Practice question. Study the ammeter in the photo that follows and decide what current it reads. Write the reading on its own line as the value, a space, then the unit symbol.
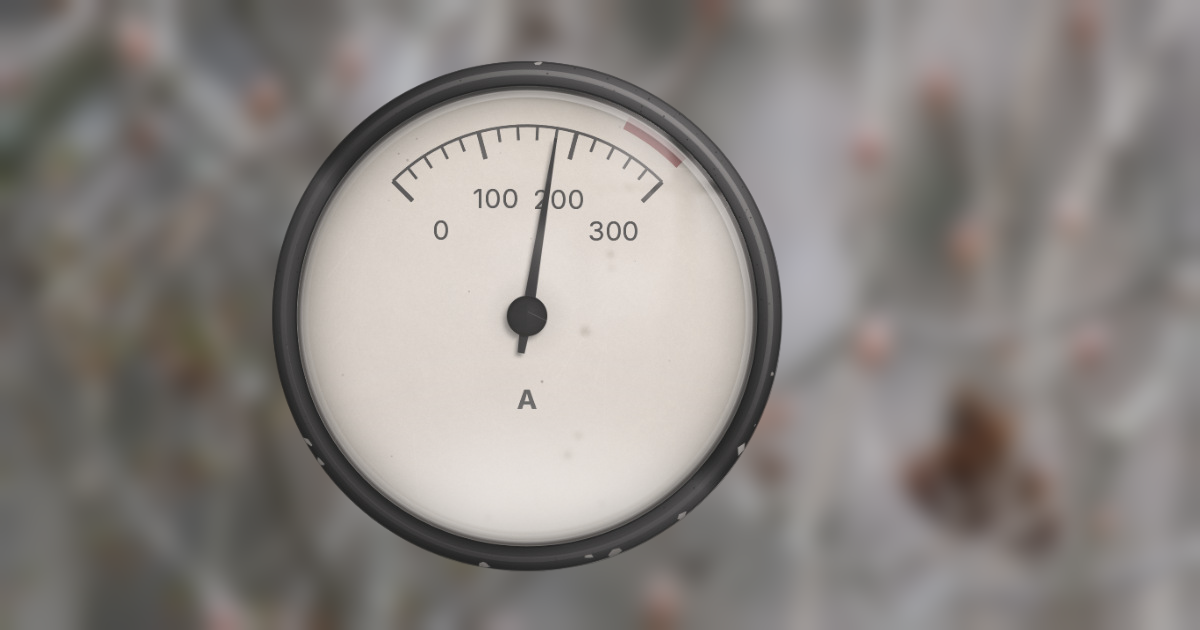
180 A
